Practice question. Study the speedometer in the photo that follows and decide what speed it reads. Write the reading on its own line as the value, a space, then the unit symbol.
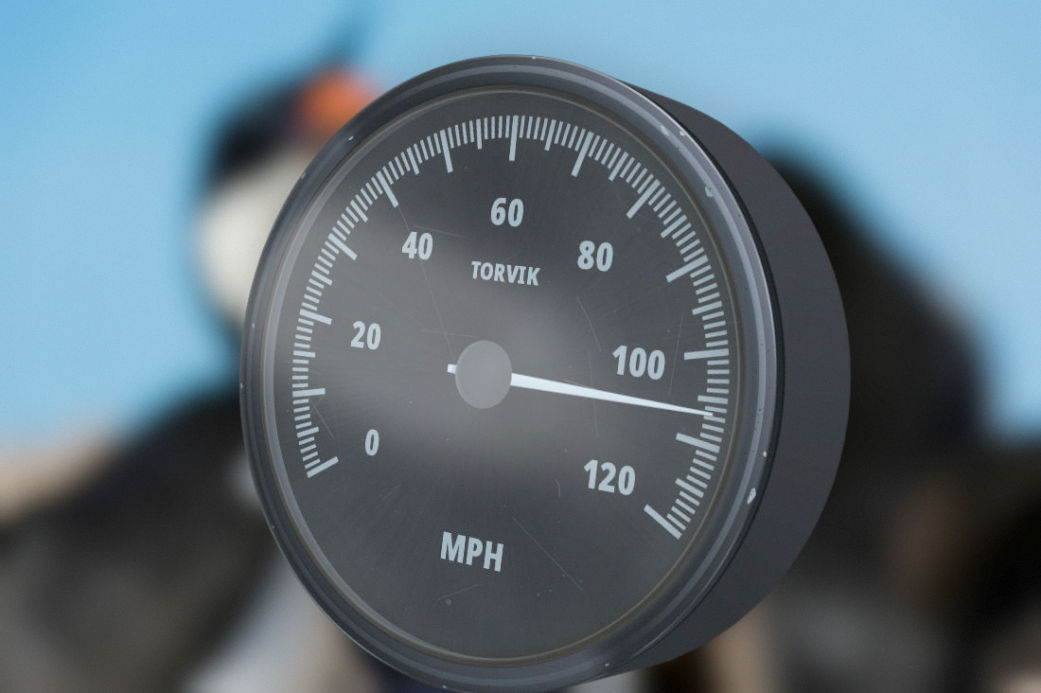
106.5 mph
